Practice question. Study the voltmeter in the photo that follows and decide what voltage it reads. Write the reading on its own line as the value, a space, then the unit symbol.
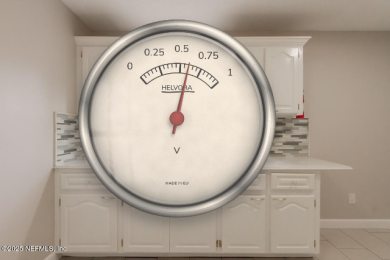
0.6 V
